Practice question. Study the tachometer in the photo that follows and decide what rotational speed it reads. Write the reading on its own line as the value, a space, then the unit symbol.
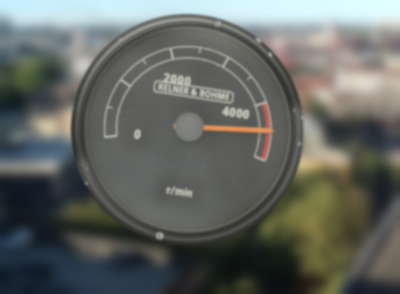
4500 rpm
